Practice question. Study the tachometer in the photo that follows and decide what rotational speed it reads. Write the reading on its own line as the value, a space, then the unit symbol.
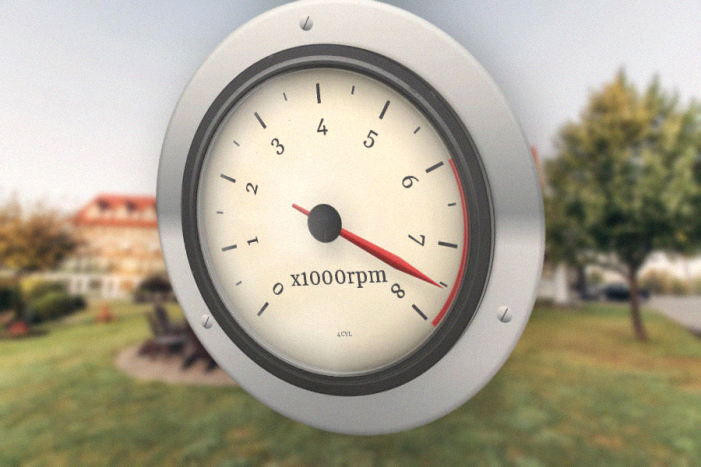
7500 rpm
